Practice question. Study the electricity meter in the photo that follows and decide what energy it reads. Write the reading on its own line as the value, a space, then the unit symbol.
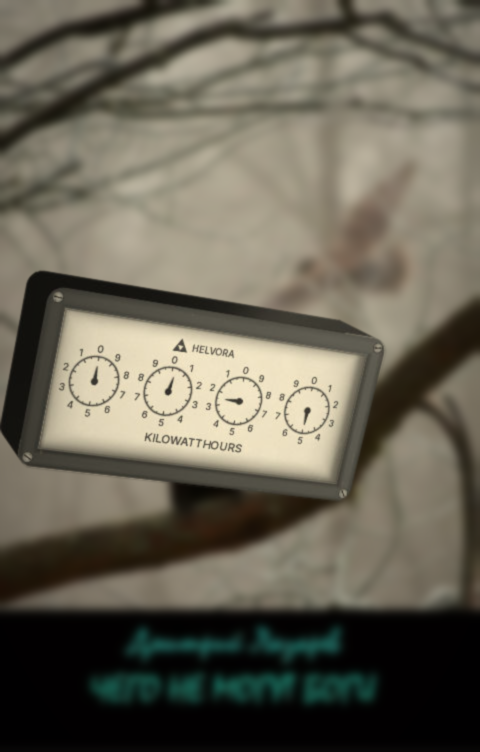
25 kWh
